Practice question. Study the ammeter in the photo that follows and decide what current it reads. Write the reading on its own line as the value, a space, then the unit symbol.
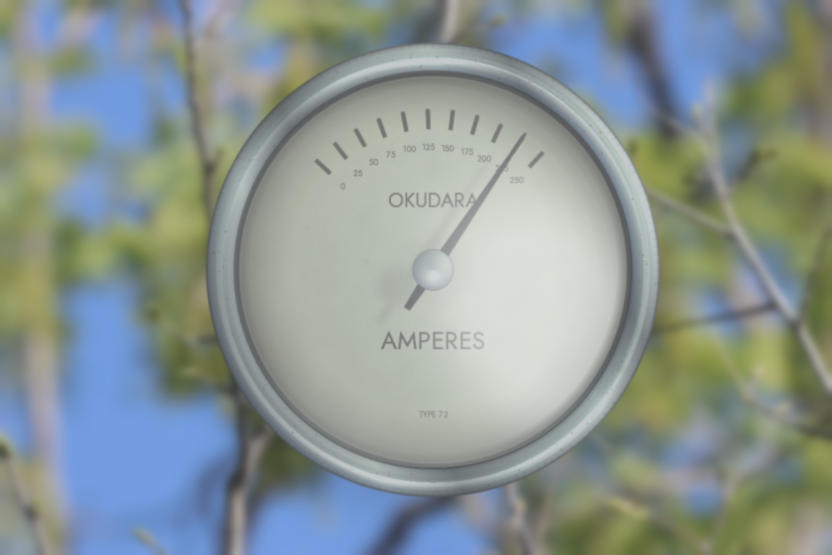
225 A
